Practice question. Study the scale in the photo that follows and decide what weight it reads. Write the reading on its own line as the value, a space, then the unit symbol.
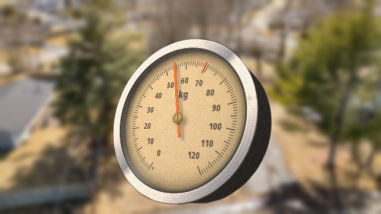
55 kg
